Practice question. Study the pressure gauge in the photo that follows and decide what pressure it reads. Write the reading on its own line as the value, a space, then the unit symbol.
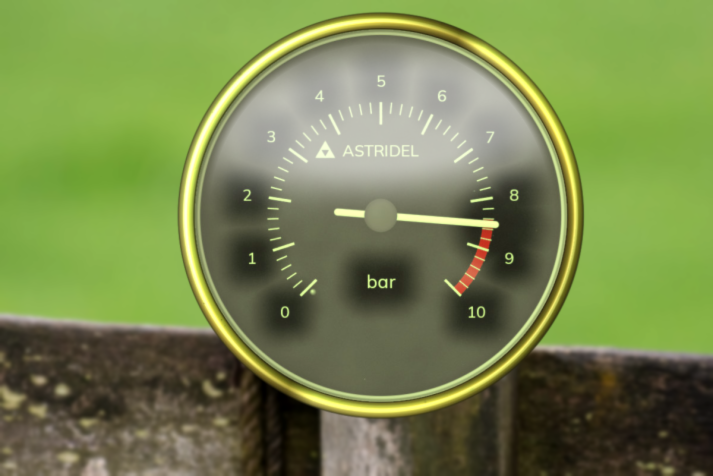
8.5 bar
